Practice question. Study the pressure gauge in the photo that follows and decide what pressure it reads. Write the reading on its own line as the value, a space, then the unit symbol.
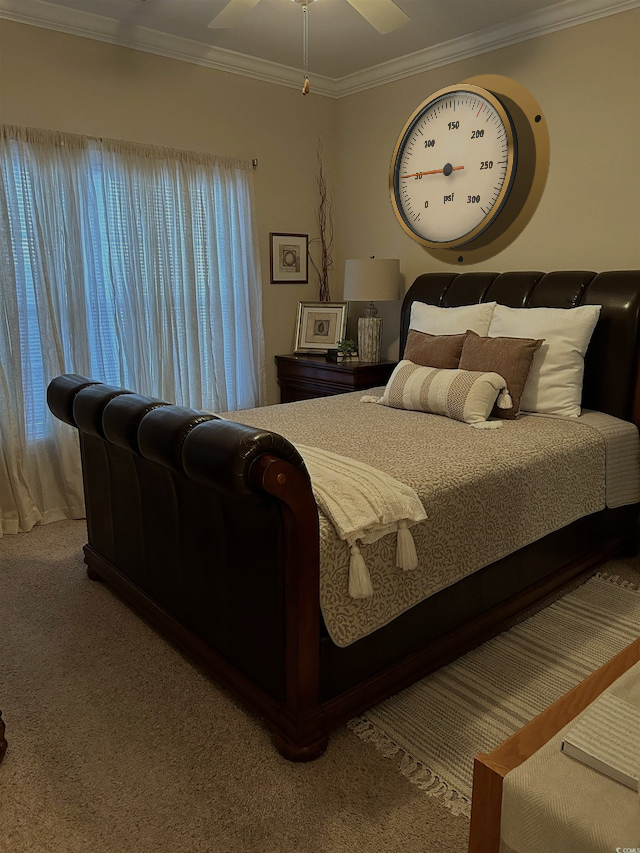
50 psi
